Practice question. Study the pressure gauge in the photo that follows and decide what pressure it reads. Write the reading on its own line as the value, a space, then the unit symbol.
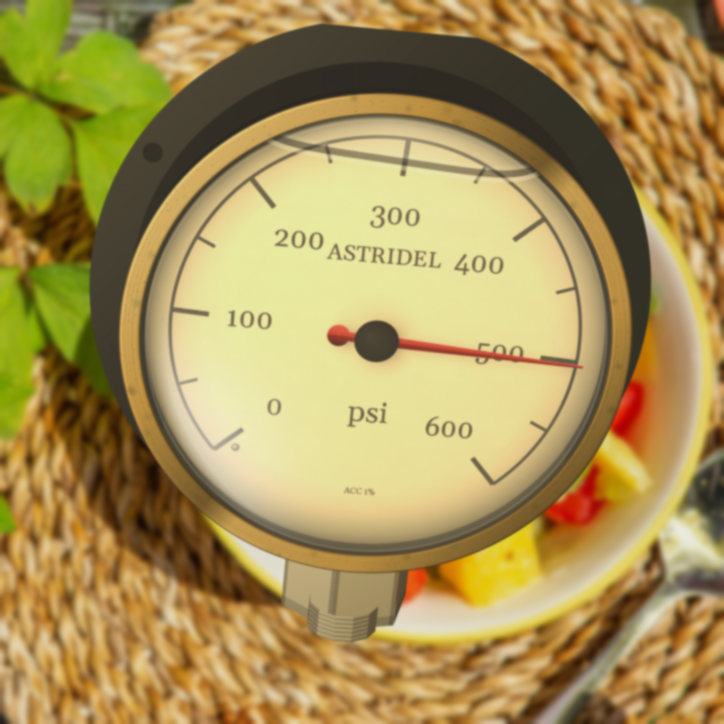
500 psi
